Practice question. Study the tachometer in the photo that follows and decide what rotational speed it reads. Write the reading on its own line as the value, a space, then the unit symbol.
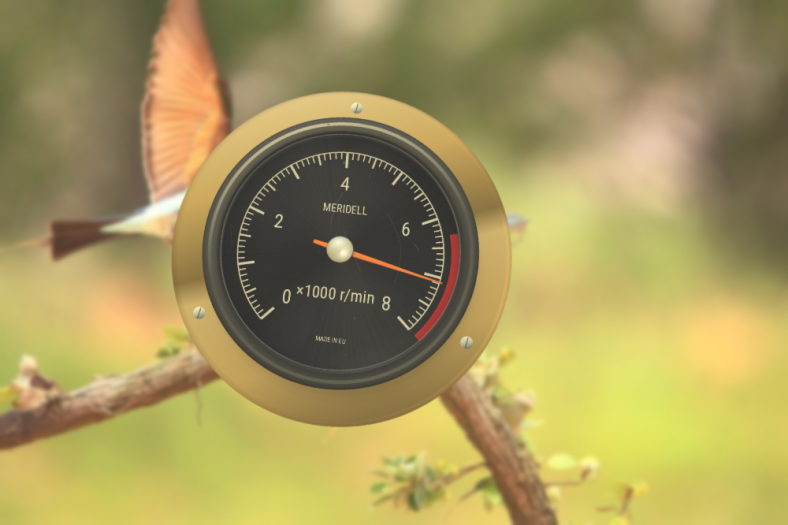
7100 rpm
